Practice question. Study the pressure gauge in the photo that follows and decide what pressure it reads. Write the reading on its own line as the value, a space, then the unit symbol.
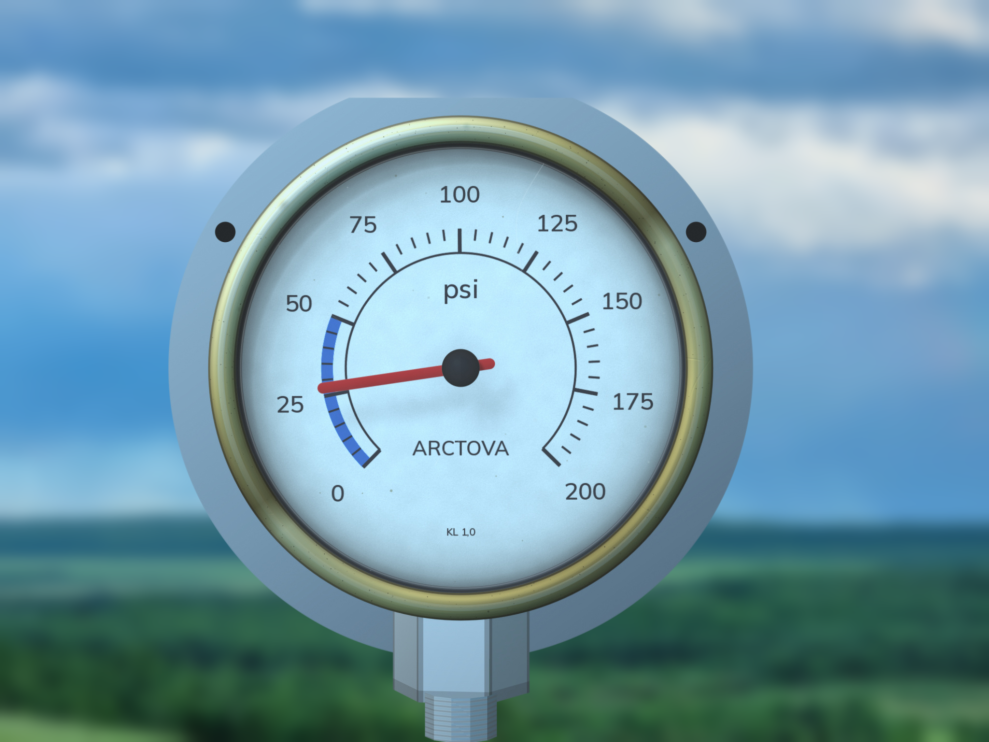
27.5 psi
